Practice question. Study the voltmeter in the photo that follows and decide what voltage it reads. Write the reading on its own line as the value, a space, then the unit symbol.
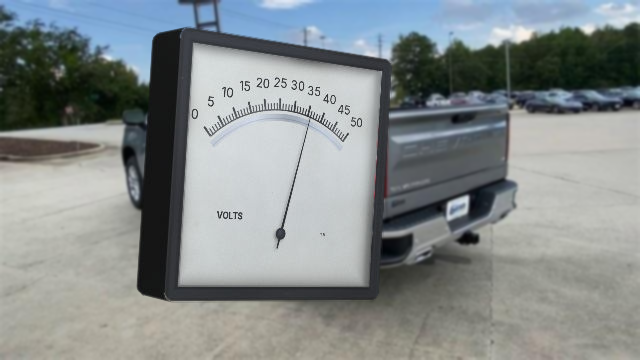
35 V
